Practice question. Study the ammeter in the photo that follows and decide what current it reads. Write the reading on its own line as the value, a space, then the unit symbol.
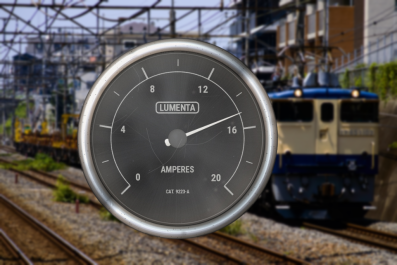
15 A
